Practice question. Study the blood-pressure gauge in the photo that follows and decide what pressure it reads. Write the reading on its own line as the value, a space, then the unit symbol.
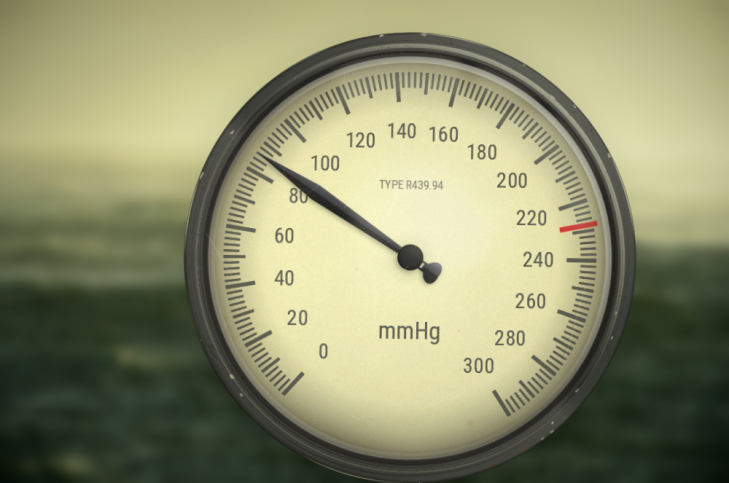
86 mmHg
